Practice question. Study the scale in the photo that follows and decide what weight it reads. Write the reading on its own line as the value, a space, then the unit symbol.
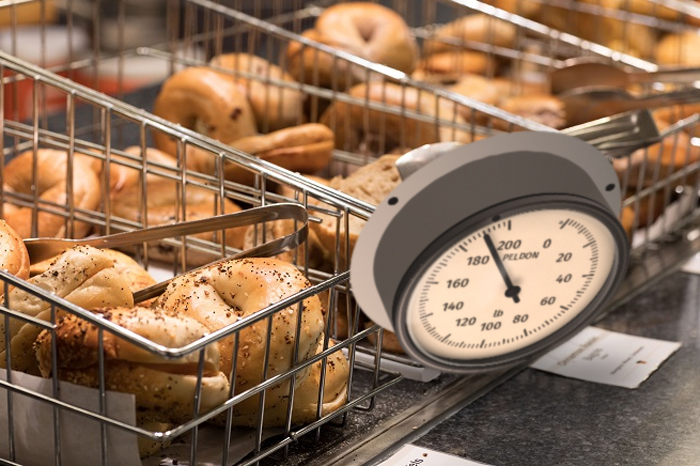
190 lb
